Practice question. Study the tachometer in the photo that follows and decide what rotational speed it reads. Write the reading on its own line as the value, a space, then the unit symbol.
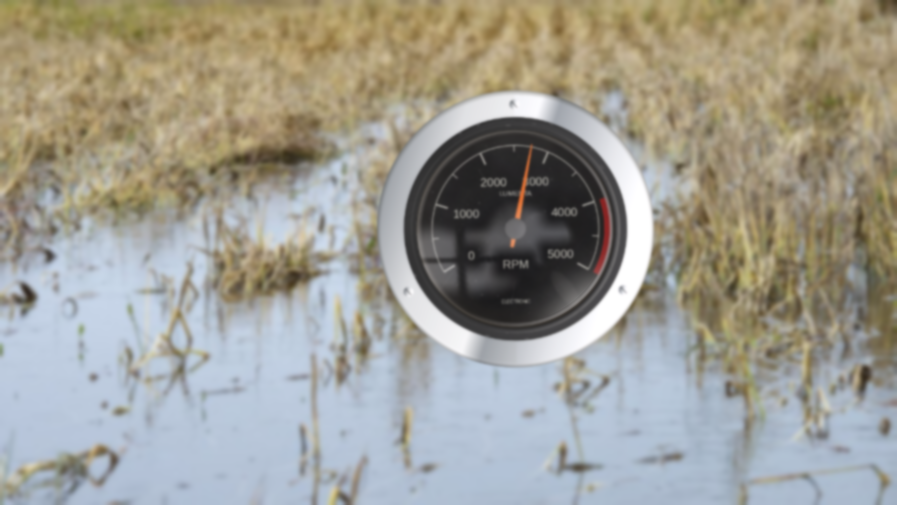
2750 rpm
